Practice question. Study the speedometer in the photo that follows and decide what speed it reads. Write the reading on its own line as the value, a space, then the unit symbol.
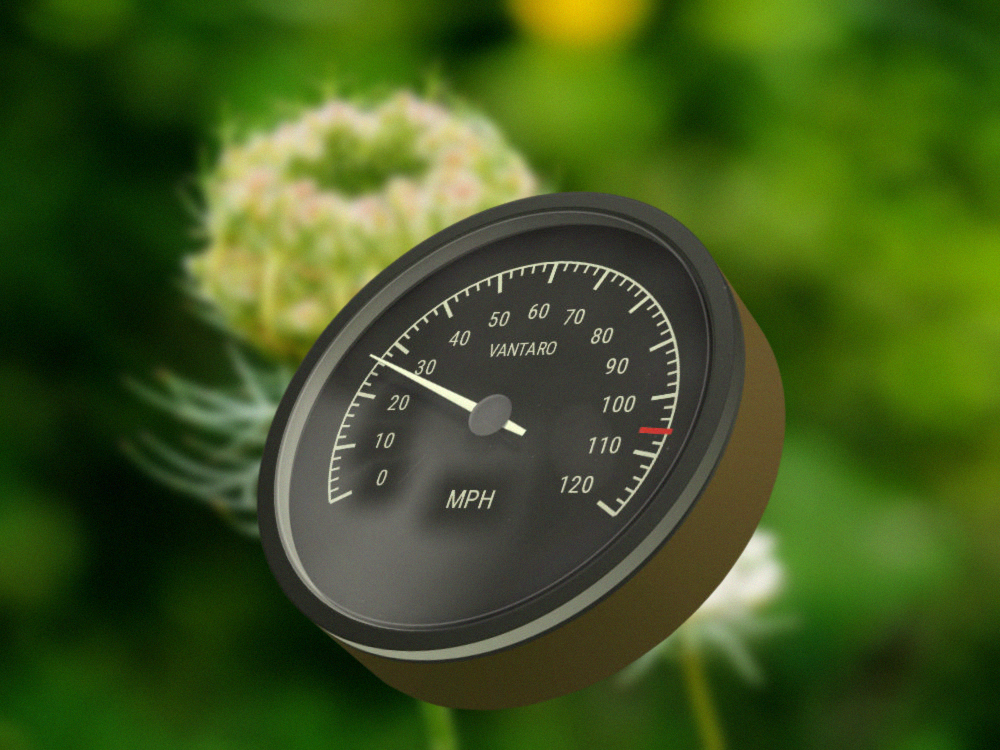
26 mph
